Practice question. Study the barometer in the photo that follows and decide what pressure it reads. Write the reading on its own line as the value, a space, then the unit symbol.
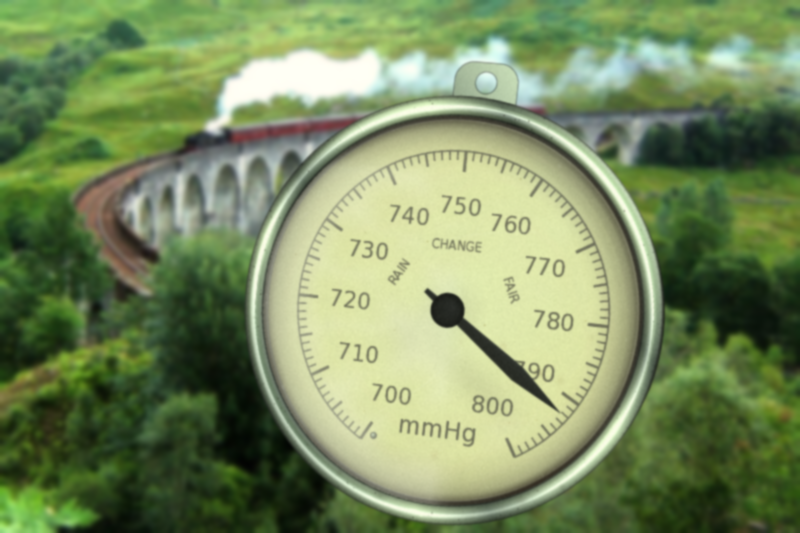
792 mmHg
